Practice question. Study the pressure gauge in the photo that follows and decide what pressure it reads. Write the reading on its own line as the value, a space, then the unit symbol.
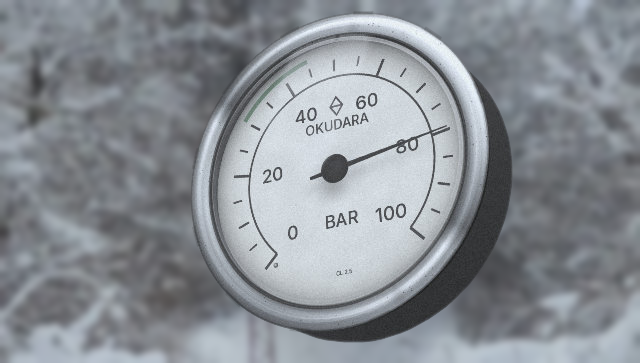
80 bar
